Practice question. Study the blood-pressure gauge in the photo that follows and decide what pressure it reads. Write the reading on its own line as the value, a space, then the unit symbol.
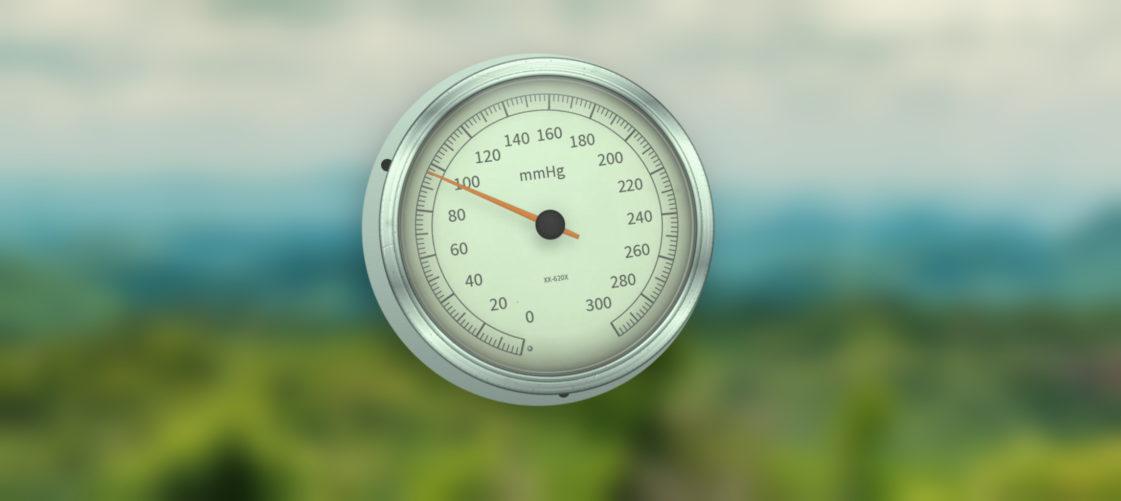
96 mmHg
